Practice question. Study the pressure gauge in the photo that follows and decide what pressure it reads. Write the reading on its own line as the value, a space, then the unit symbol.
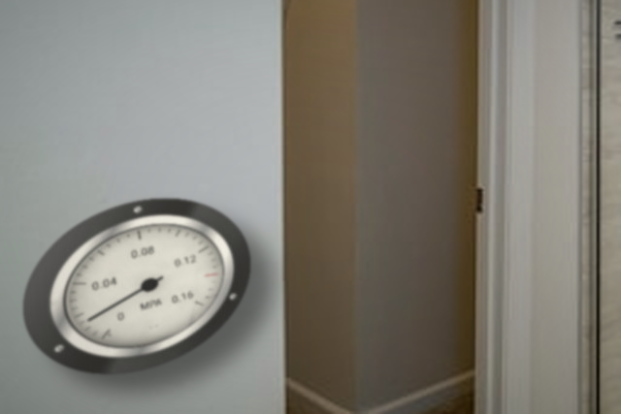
0.015 MPa
